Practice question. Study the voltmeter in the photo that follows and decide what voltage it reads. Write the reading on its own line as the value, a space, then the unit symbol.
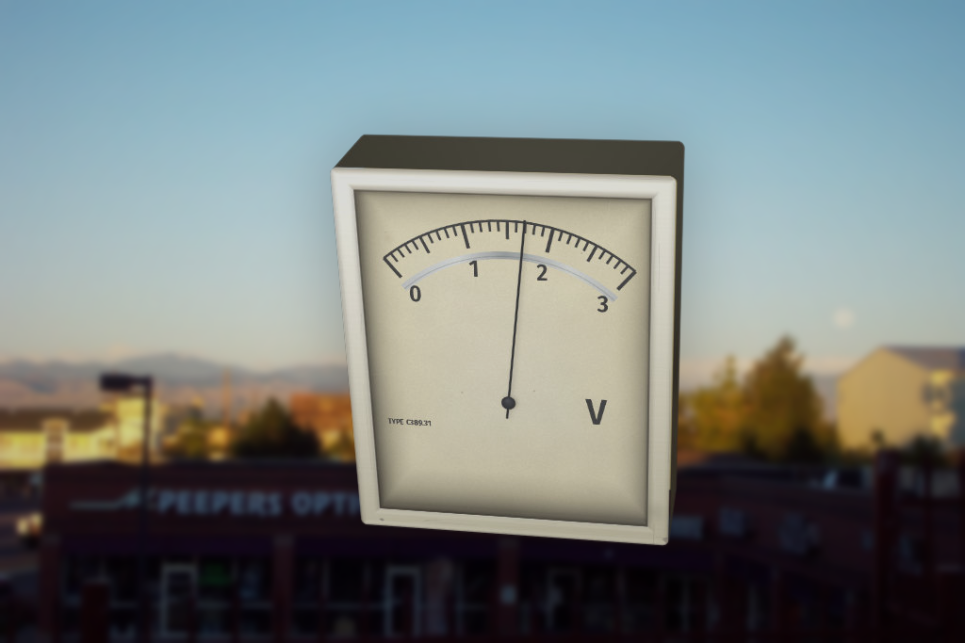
1.7 V
